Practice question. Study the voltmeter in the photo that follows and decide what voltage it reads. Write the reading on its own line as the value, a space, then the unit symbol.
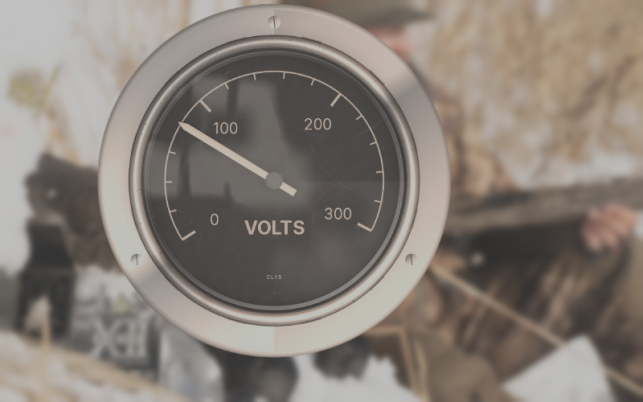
80 V
